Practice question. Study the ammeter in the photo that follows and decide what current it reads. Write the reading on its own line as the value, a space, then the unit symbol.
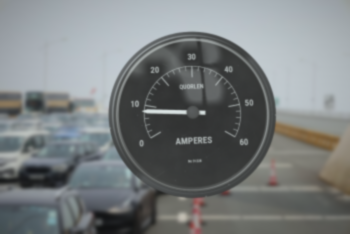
8 A
